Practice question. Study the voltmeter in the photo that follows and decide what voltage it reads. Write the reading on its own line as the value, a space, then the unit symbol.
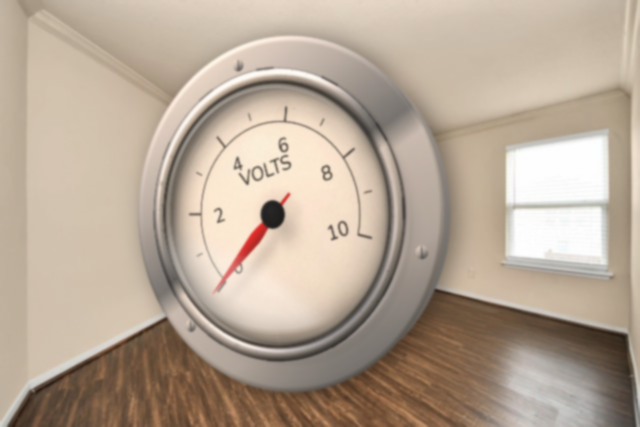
0 V
